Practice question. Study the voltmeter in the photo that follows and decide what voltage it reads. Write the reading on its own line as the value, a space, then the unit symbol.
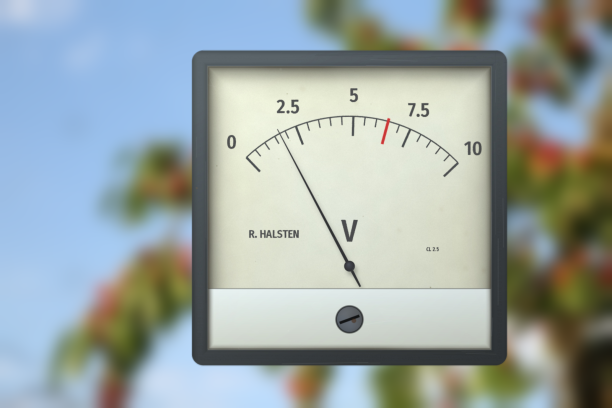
1.75 V
